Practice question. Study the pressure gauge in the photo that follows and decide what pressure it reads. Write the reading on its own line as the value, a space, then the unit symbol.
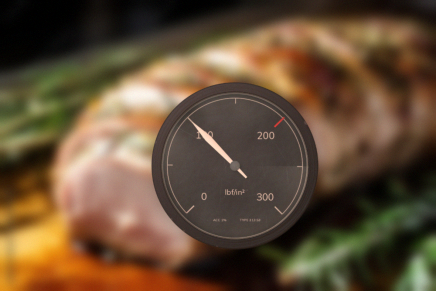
100 psi
